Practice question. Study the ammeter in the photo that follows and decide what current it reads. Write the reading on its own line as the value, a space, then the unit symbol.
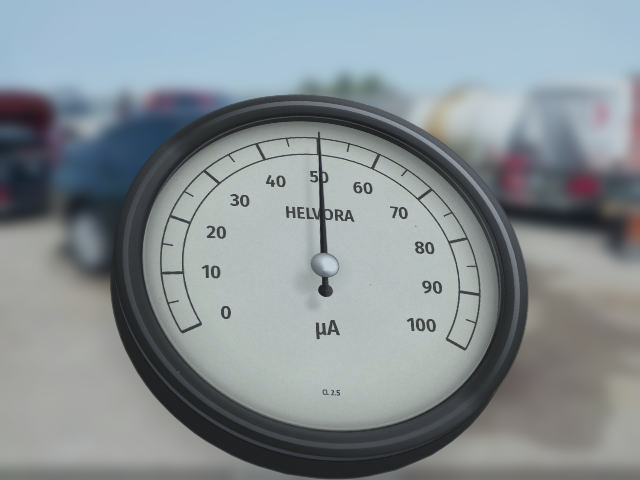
50 µA
